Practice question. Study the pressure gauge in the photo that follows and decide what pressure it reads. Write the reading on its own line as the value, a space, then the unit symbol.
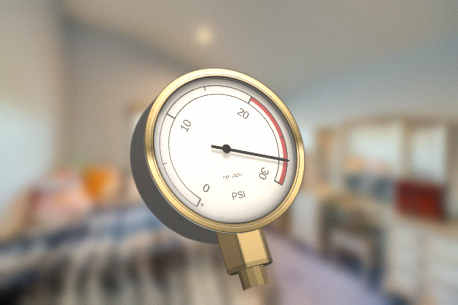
27.5 psi
